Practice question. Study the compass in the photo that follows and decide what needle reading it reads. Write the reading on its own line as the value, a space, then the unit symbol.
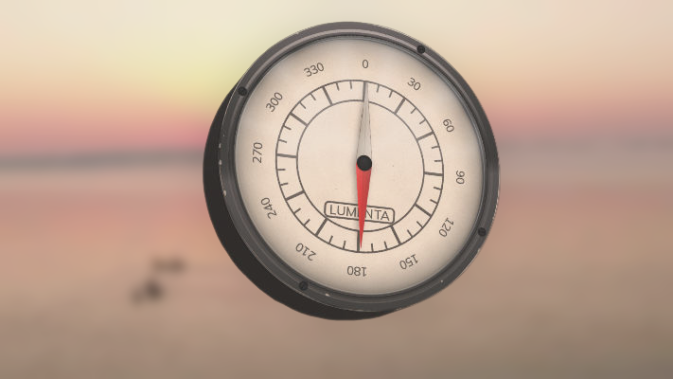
180 °
